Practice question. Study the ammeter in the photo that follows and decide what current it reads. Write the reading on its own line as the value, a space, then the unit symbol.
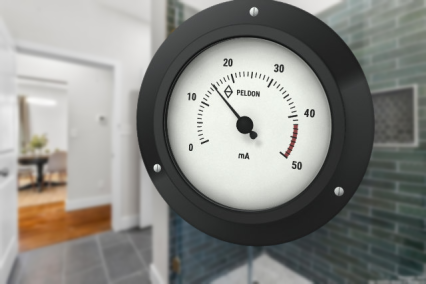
15 mA
